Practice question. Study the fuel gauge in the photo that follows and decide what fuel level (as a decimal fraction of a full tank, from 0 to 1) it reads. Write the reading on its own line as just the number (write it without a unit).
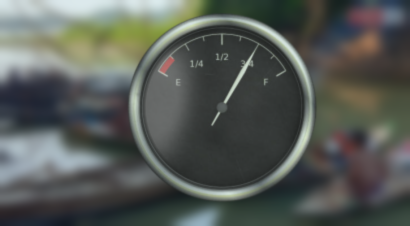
0.75
